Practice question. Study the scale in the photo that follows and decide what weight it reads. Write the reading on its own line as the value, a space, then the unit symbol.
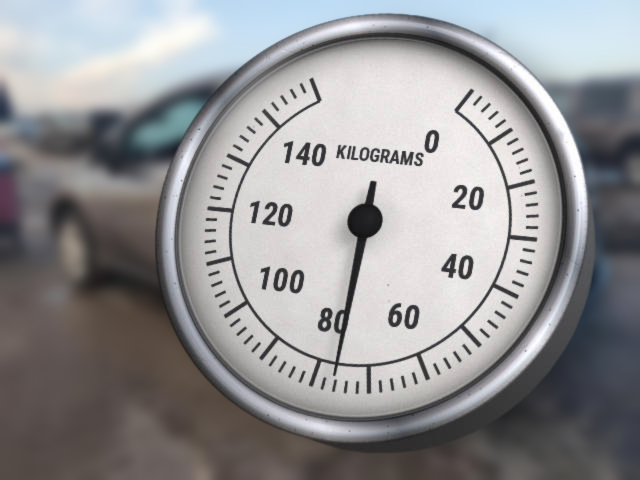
76 kg
